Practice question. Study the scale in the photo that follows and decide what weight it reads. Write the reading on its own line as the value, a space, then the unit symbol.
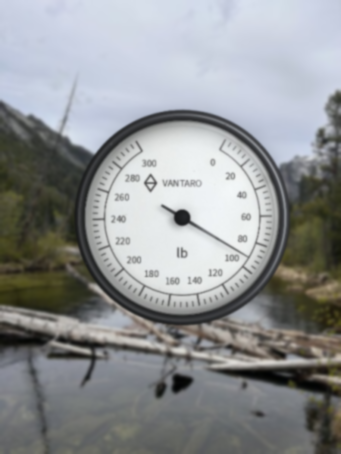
92 lb
